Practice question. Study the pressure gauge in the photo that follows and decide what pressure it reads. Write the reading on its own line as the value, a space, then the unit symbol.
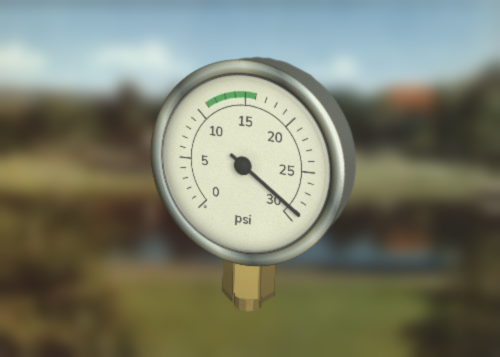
29 psi
